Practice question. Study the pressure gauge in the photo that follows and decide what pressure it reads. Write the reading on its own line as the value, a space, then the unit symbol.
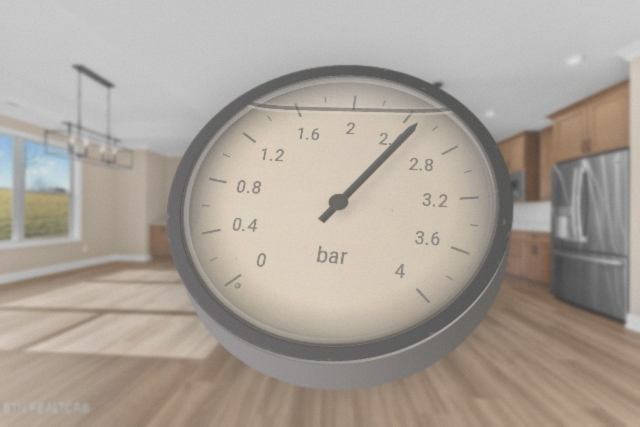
2.5 bar
